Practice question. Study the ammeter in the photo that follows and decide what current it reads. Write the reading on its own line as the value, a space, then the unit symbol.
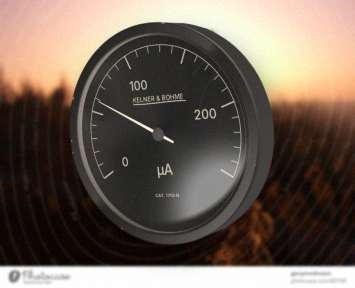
60 µA
